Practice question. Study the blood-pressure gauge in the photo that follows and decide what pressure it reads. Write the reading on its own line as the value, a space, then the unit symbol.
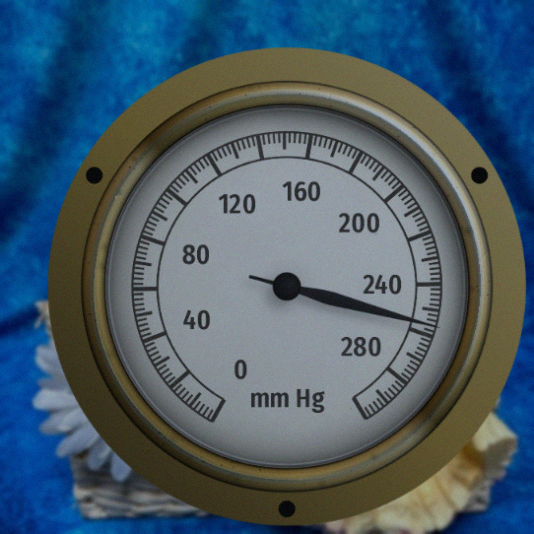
256 mmHg
